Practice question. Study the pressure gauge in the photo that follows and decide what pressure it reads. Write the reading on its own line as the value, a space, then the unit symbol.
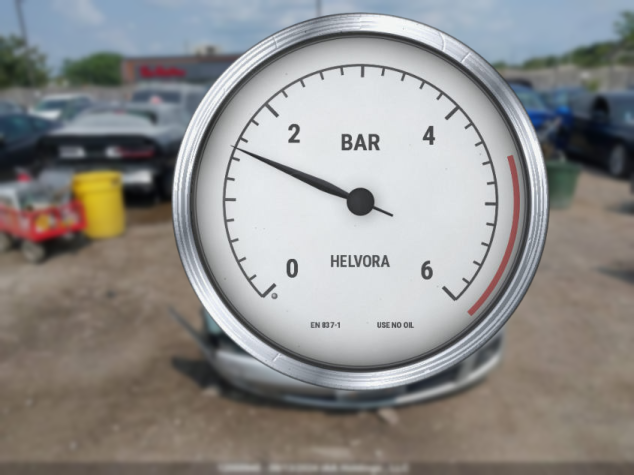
1.5 bar
